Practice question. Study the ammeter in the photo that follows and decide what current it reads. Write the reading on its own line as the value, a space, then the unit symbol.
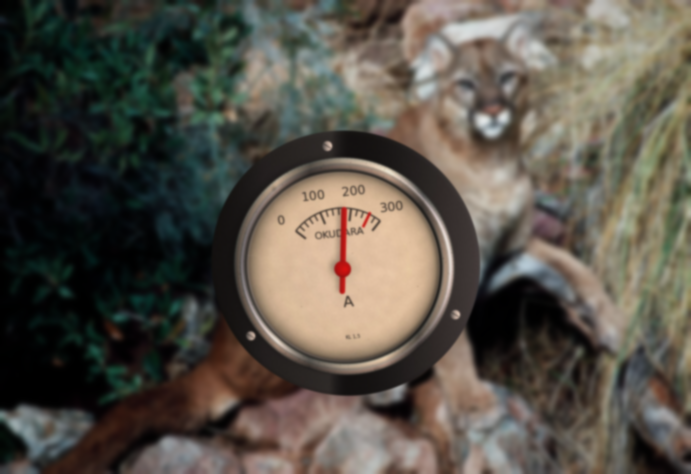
180 A
